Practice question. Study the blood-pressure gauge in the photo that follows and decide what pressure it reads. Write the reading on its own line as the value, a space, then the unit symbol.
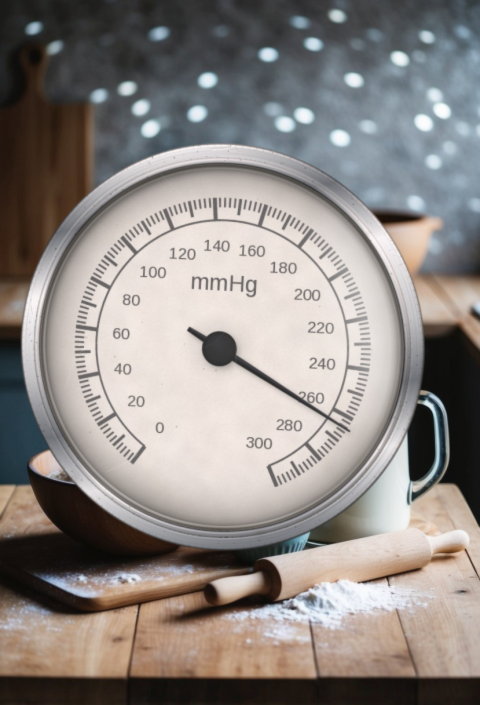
264 mmHg
